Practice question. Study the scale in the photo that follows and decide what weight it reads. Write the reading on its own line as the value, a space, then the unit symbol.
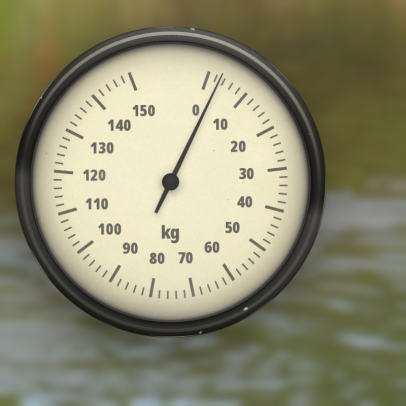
3 kg
